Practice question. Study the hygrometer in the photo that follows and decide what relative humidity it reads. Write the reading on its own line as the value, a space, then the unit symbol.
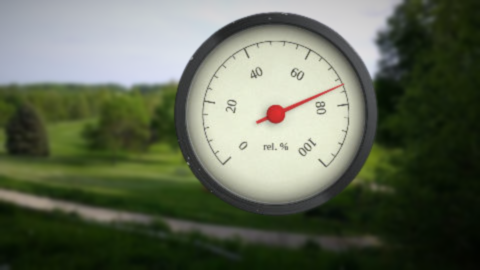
74 %
